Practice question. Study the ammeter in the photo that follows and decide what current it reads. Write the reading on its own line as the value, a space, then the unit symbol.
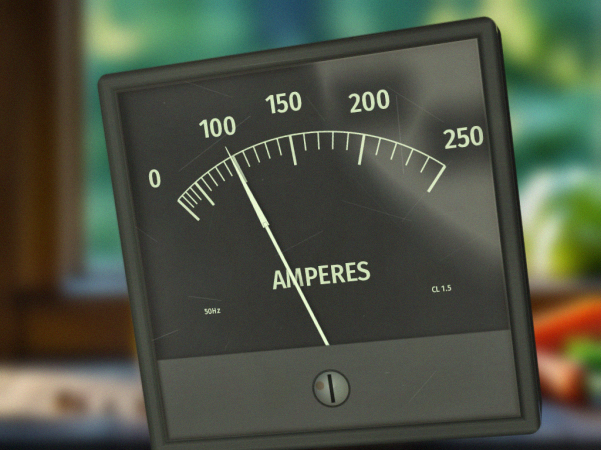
100 A
